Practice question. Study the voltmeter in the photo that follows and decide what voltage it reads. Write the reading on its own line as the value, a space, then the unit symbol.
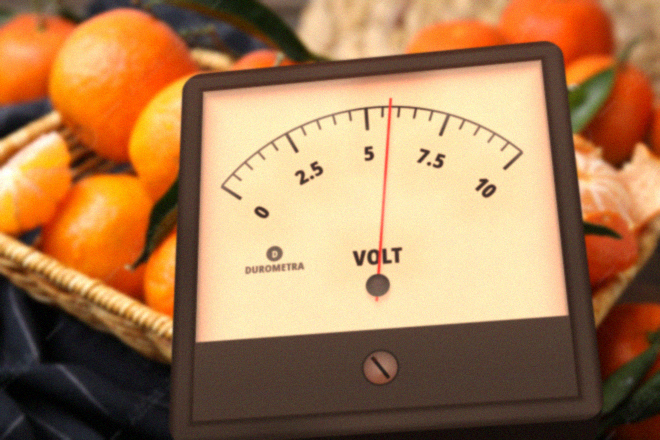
5.75 V
